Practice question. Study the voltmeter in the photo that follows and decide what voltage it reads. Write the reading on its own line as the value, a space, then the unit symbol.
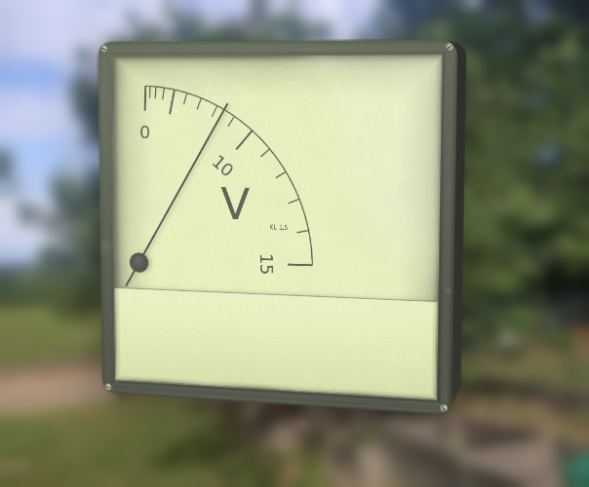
8.5 V
